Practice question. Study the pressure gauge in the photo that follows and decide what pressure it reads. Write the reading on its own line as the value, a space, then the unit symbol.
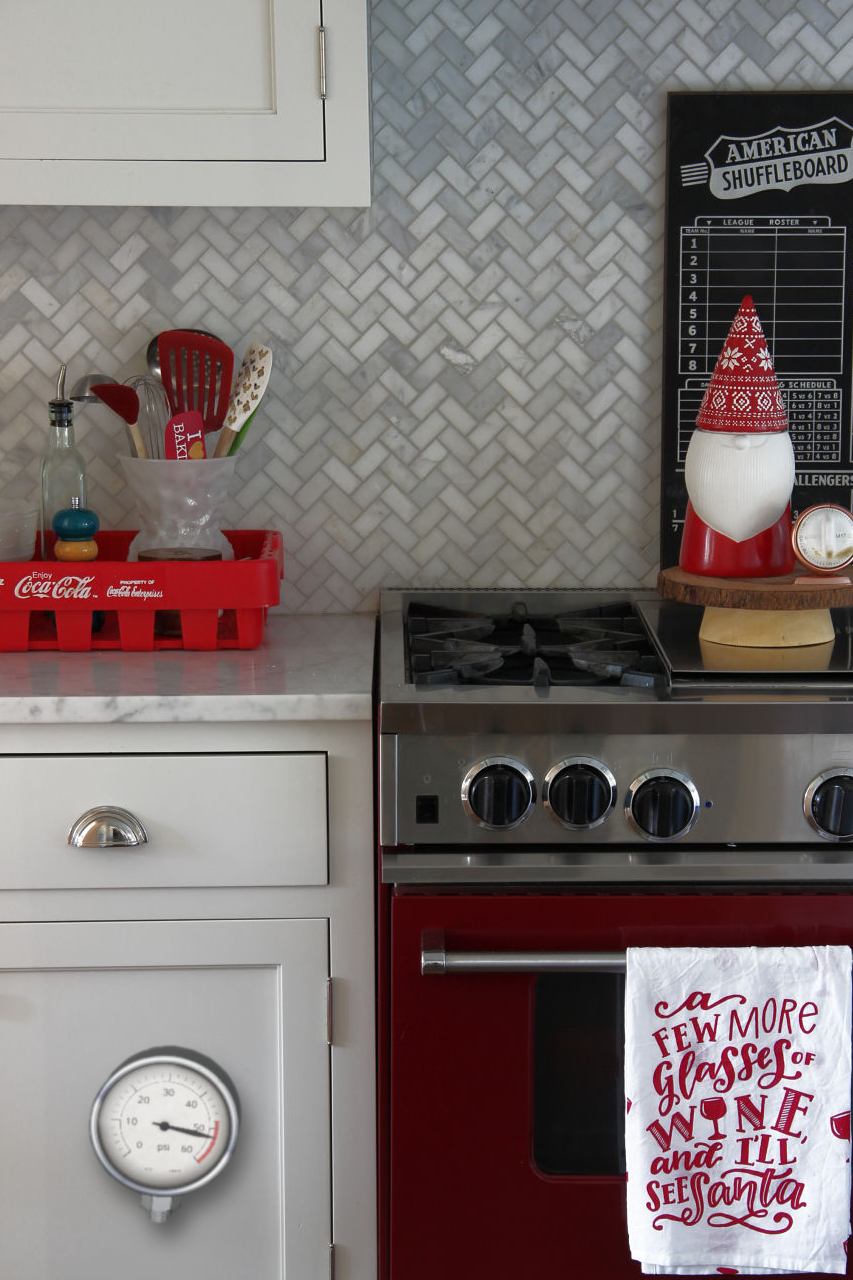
52 psi
